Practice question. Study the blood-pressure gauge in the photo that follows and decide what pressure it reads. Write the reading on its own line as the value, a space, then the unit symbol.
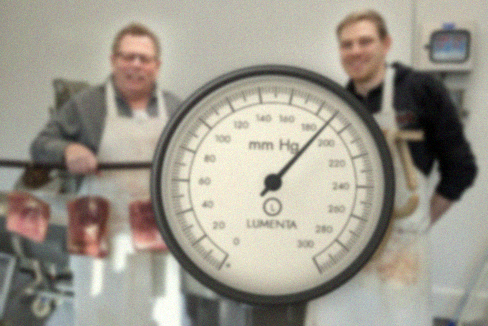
190 mmHg
